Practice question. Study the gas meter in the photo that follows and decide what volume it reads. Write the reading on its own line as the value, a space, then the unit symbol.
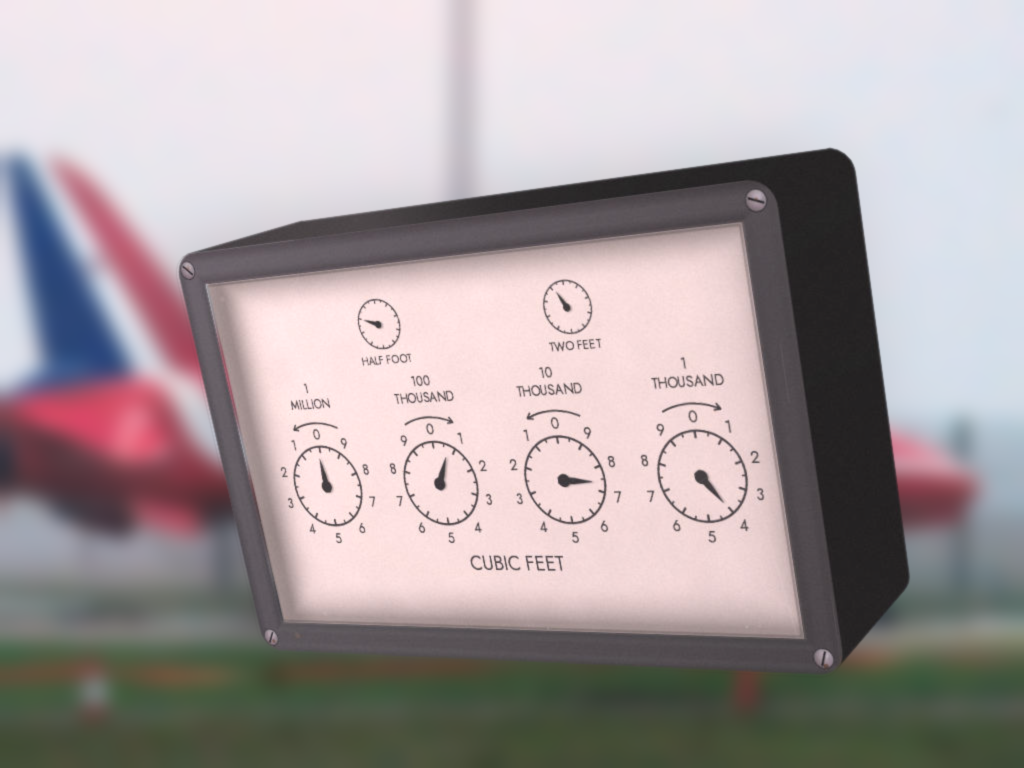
7400 ft³
